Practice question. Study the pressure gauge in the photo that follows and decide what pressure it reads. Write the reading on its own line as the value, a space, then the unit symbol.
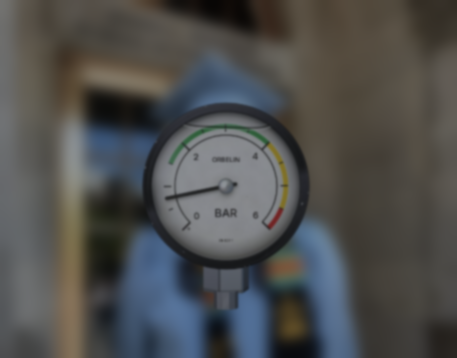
0.75 bar
